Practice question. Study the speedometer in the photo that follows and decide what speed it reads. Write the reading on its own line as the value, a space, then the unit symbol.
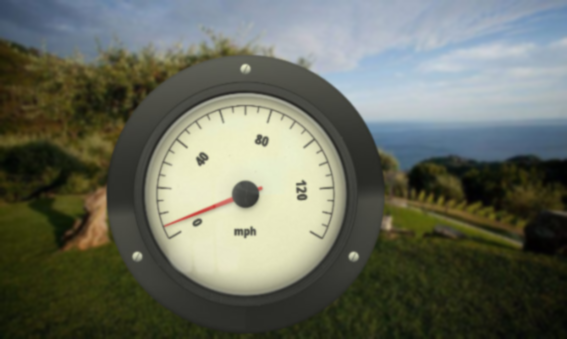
5 mph
